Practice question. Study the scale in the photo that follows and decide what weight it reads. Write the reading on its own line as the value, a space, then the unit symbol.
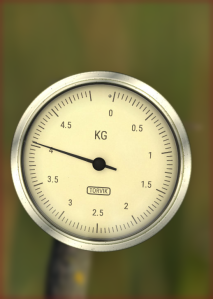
4.05 kg
